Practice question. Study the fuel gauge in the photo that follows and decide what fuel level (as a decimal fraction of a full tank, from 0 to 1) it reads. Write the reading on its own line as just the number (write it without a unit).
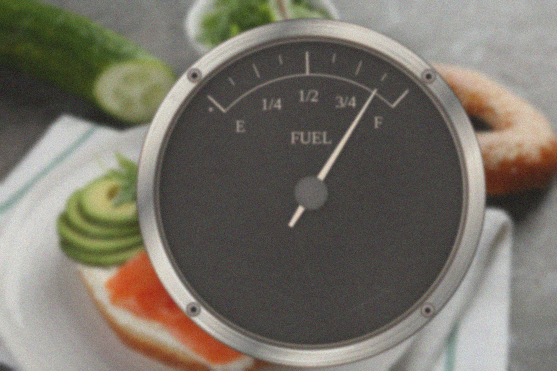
0.875
